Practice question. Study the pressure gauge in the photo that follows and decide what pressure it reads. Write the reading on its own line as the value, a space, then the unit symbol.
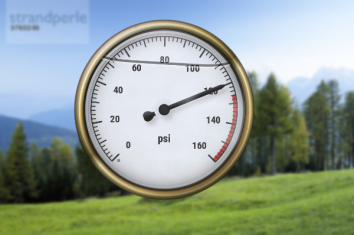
120 psi
